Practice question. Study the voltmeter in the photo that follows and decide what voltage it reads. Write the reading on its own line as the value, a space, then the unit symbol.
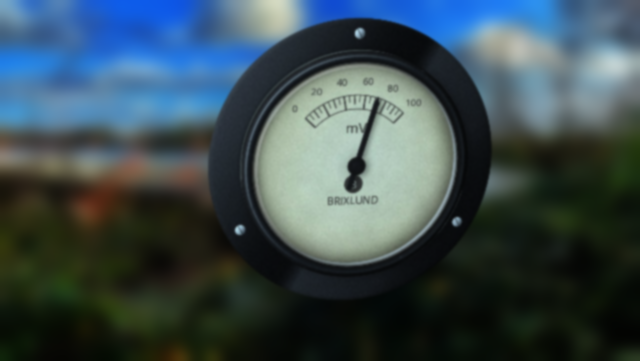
70 mV
